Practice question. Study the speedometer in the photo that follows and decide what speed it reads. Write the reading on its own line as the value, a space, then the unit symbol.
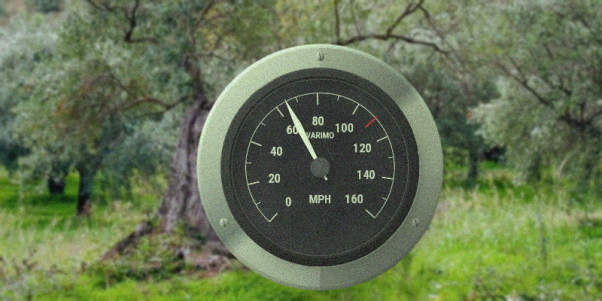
65 mph
